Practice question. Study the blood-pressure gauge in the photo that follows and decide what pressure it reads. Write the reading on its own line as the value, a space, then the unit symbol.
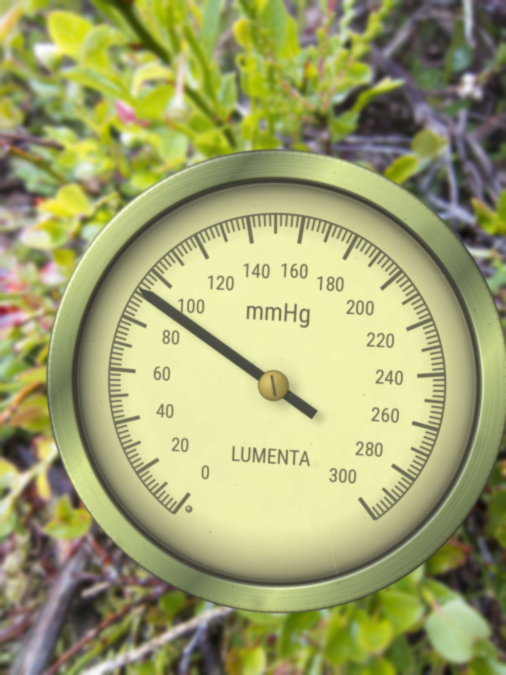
92 mmHg
